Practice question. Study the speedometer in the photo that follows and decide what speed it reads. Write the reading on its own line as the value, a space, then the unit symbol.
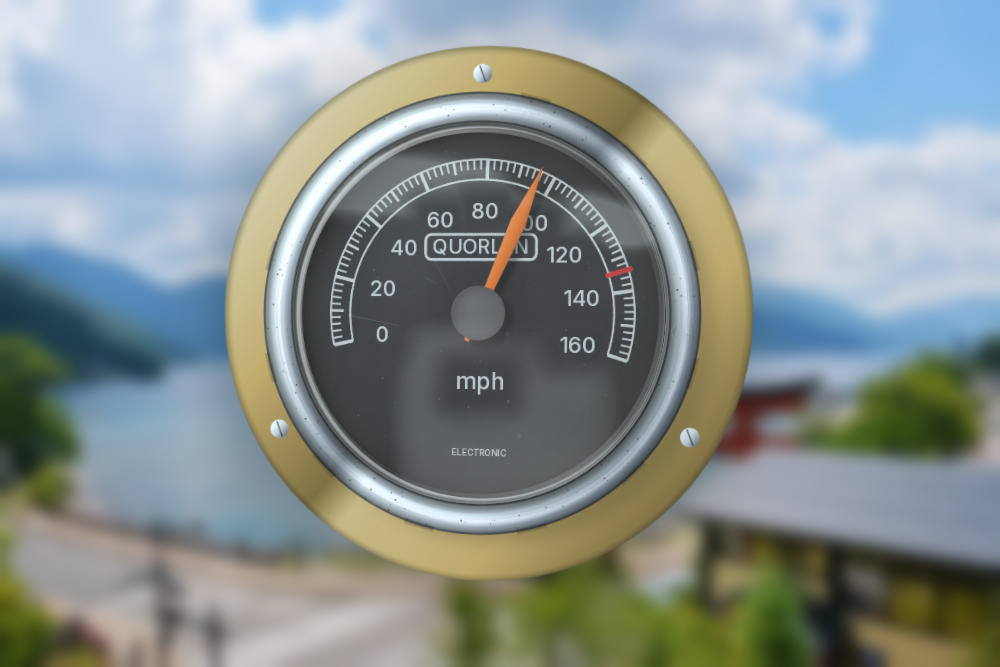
96 mph
